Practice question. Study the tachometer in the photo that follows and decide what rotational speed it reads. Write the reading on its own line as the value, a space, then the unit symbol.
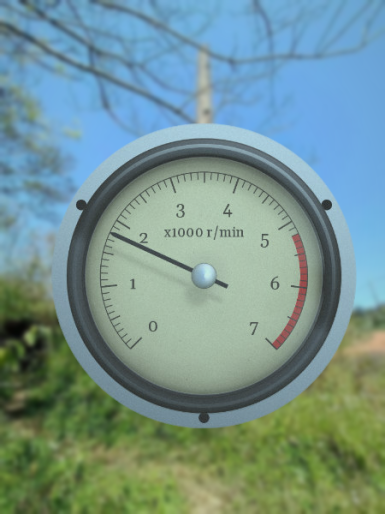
1800 rpm
